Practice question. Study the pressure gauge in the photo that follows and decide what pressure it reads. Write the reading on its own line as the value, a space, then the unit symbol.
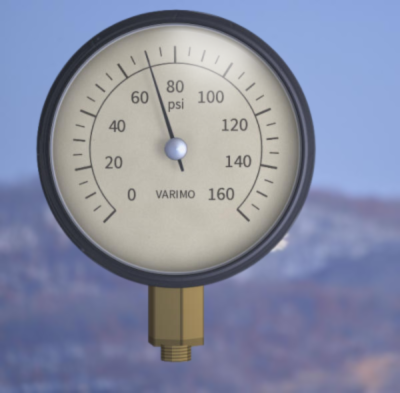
70 psi
